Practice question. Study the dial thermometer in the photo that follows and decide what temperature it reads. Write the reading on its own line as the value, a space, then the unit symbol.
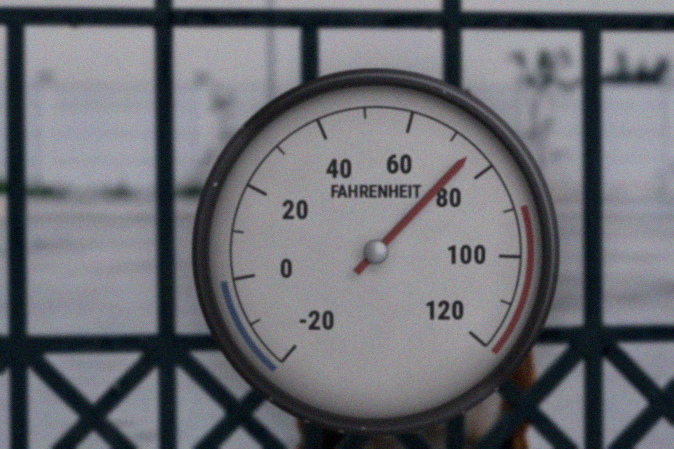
75 °F
